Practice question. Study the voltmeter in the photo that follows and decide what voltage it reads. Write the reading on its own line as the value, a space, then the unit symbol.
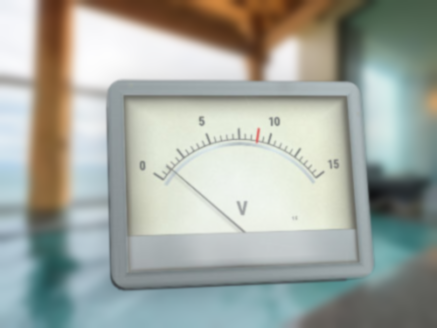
1 V
